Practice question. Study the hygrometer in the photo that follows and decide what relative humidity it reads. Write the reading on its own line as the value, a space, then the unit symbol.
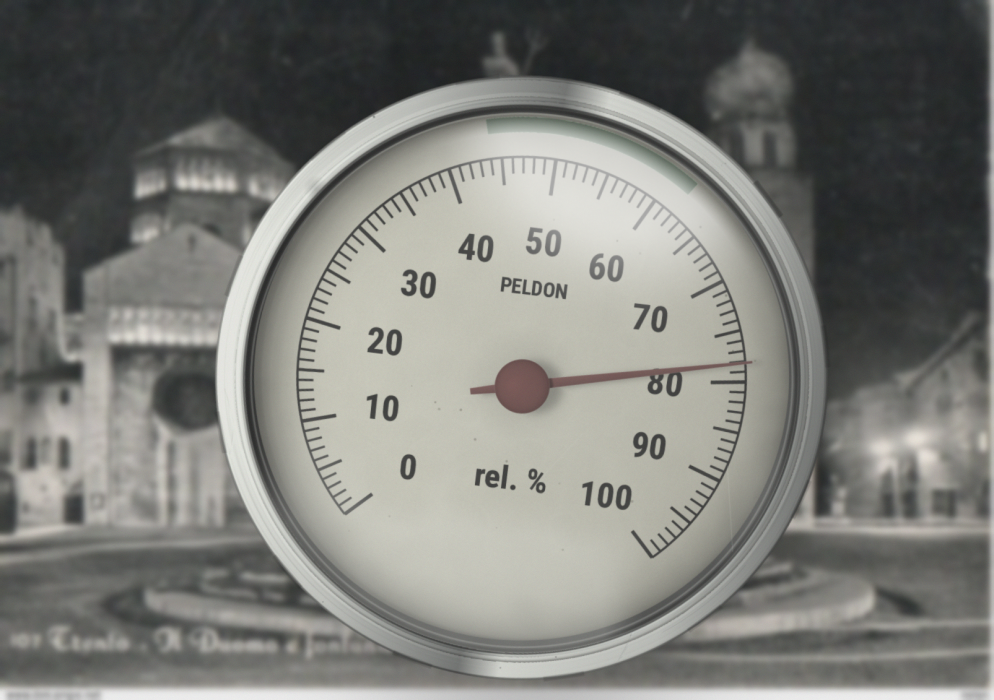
78 %
